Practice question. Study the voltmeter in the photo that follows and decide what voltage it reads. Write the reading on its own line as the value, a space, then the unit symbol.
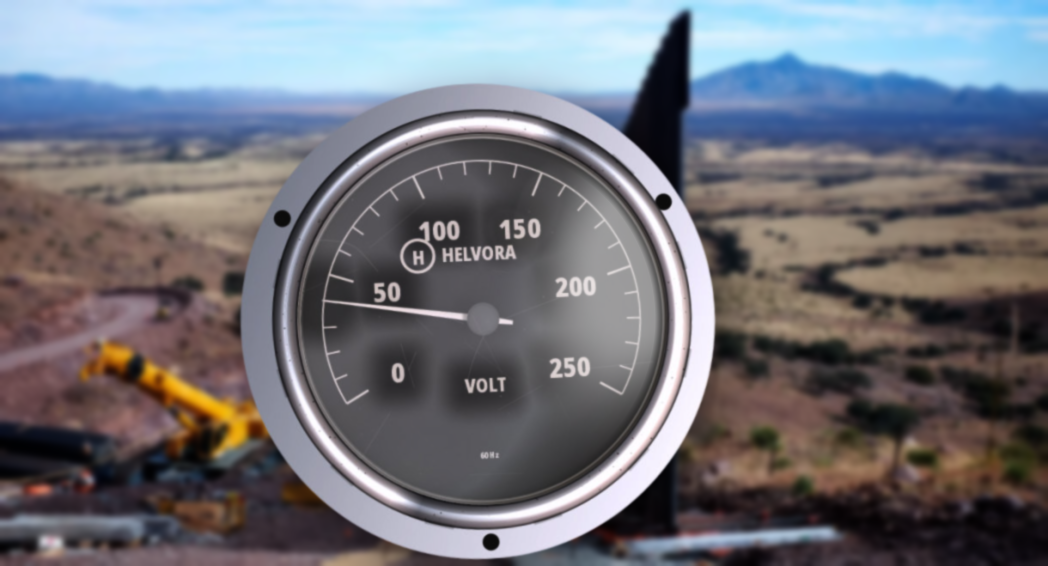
40 V
